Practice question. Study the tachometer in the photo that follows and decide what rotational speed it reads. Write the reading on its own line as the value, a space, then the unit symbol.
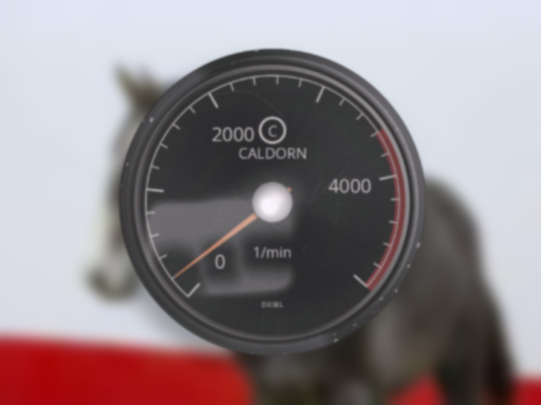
200 rpm
